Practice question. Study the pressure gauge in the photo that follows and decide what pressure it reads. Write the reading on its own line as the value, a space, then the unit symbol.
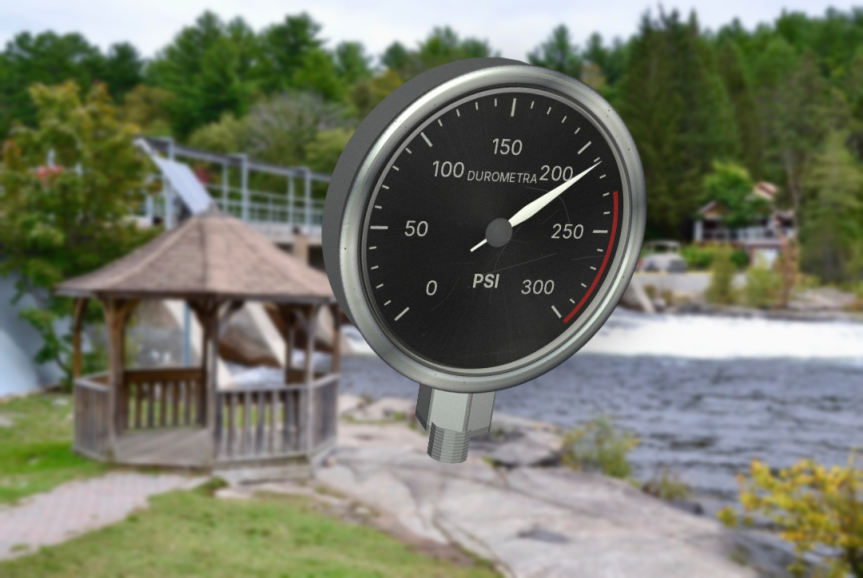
210 psi
